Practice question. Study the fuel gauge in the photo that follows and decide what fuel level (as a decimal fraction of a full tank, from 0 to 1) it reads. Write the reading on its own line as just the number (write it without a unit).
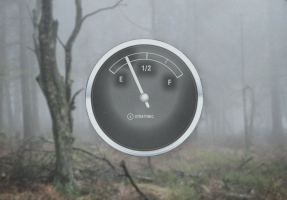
0.25
